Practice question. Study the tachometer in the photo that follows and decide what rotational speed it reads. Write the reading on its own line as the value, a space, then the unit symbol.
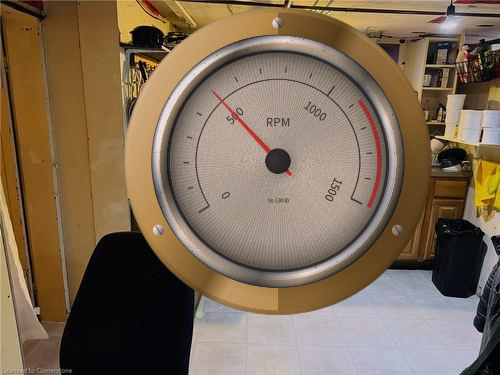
500 rpm
